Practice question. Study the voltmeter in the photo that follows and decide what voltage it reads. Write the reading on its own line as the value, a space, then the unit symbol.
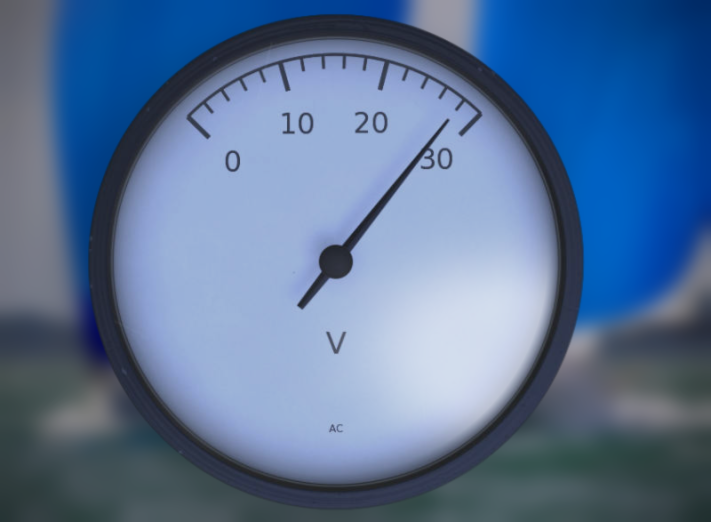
28 V
